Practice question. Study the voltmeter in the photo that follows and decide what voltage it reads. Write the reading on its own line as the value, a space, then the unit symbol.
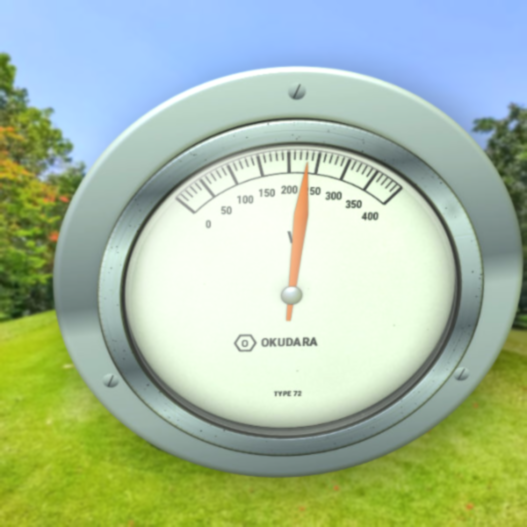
230 V
